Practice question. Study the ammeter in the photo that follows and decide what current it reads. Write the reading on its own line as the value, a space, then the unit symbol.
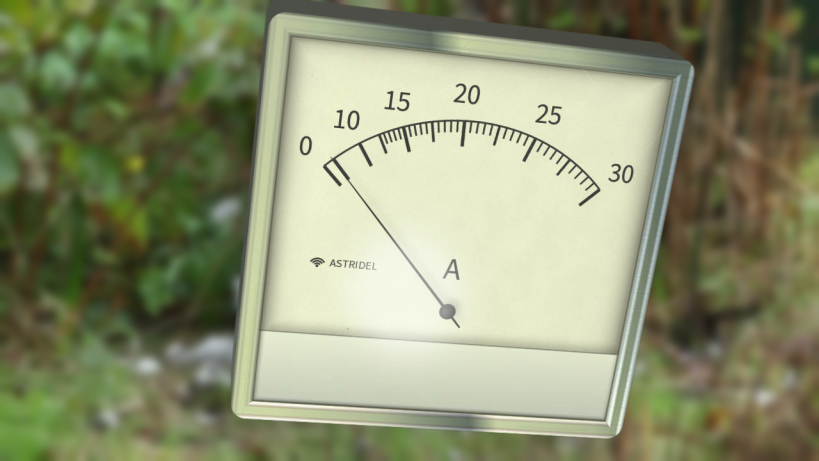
5 A
